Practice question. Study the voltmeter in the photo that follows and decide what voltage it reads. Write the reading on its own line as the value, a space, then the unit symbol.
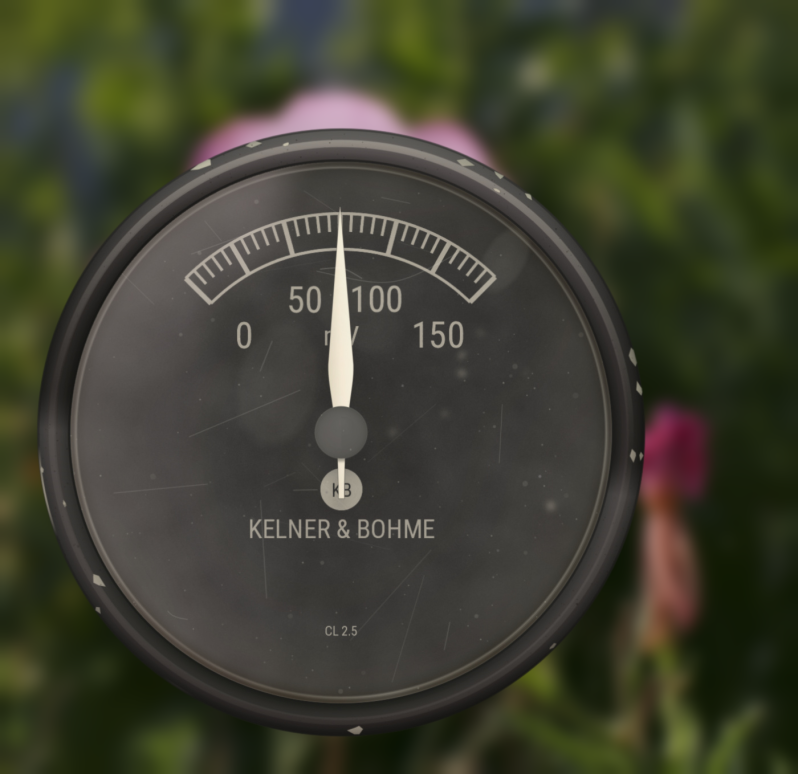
75 mV
